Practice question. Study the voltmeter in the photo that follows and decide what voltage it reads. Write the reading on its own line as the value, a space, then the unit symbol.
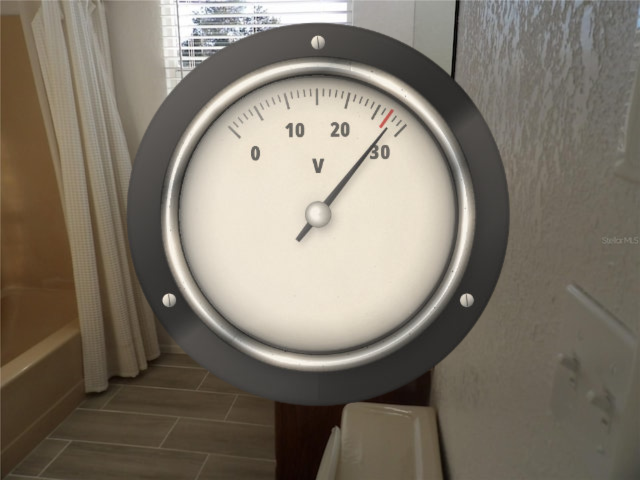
28 V
